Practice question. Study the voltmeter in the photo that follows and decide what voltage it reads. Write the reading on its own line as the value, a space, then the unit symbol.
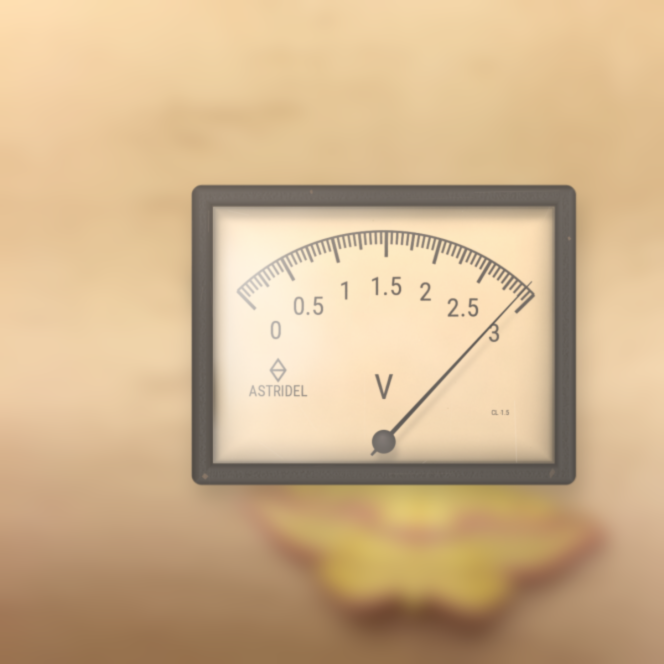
2.9 V
